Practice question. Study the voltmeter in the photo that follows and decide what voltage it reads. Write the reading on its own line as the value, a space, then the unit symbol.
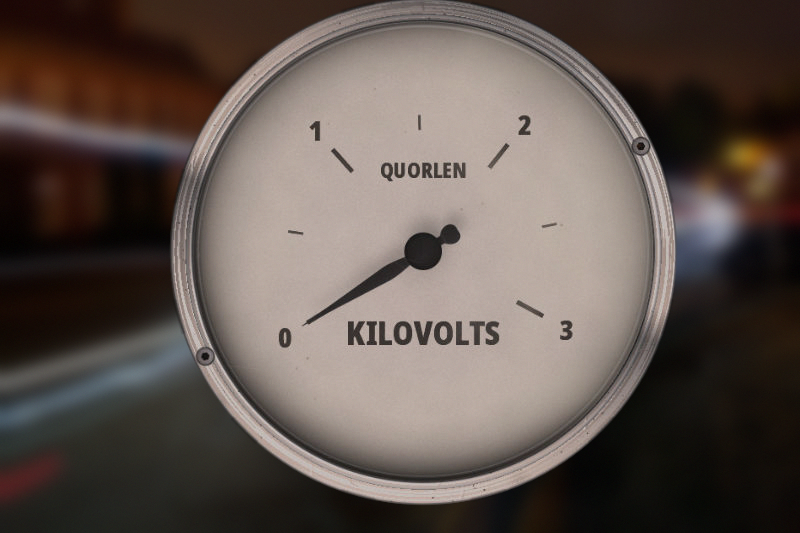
0 kV
